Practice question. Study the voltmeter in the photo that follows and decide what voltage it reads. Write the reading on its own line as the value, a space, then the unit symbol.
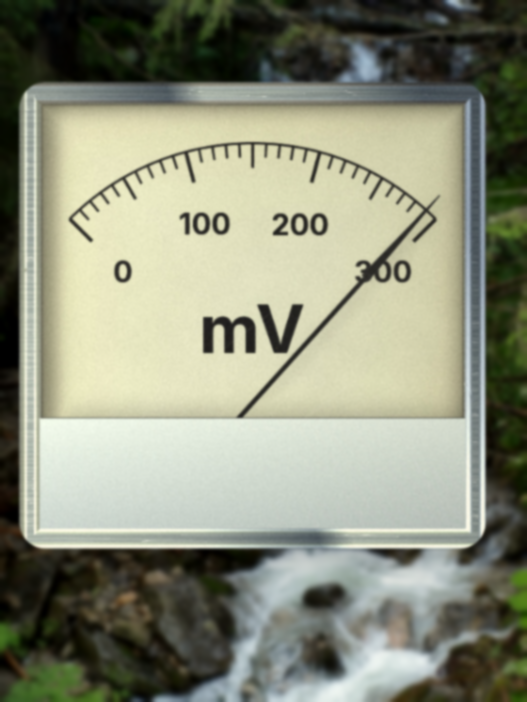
290 mV
